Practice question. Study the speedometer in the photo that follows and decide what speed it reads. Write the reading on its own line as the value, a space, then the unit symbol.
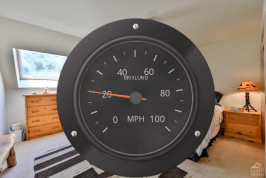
20 mph
